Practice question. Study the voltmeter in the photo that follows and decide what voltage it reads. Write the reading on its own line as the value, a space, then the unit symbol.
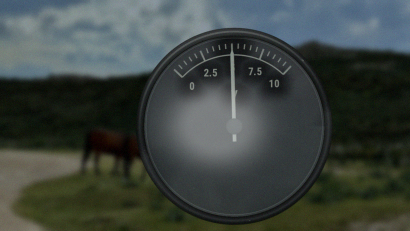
5 V
